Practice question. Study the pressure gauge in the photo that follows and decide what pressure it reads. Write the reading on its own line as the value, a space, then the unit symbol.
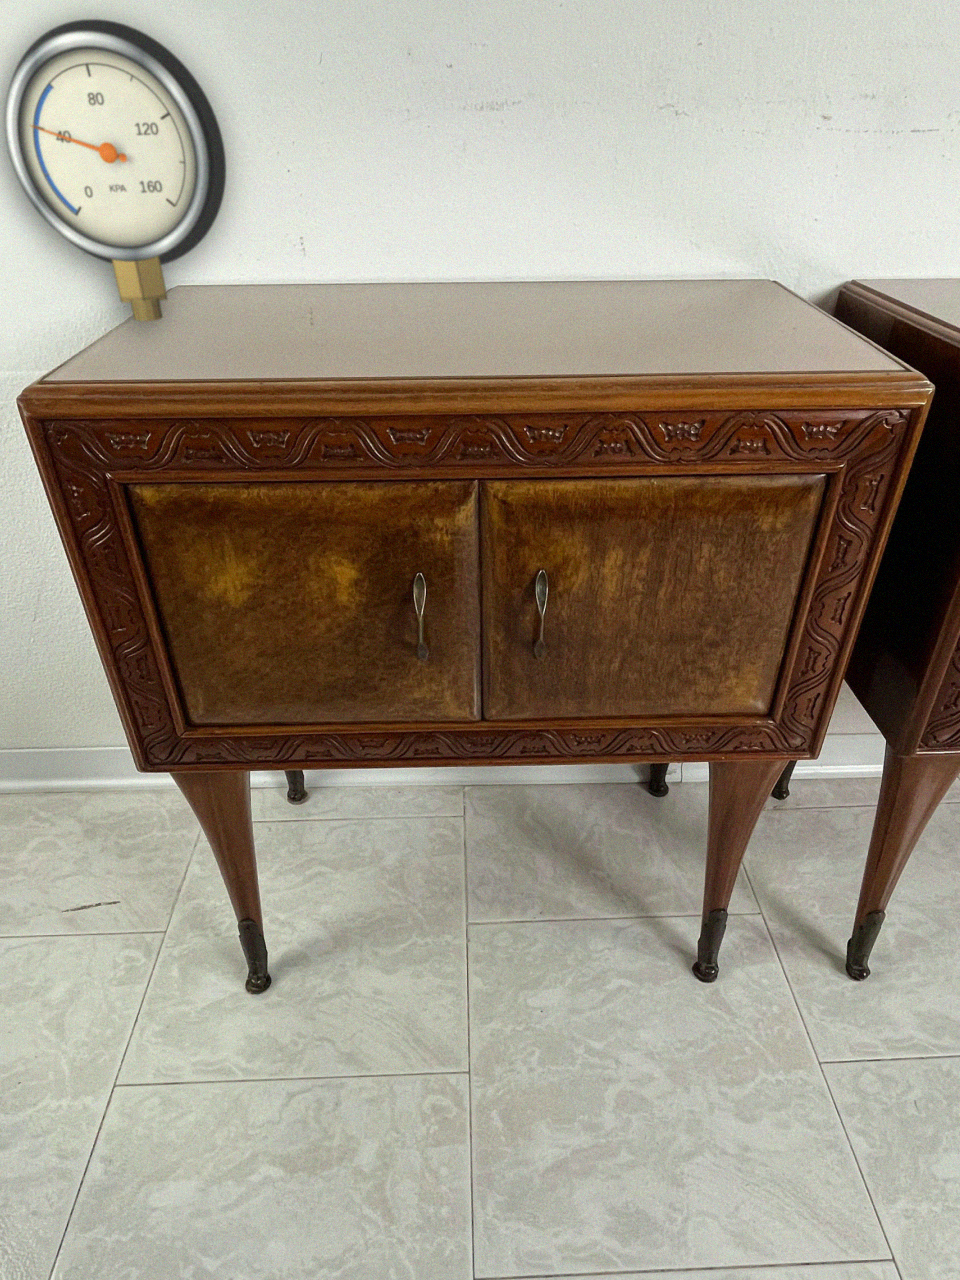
40 kPa
